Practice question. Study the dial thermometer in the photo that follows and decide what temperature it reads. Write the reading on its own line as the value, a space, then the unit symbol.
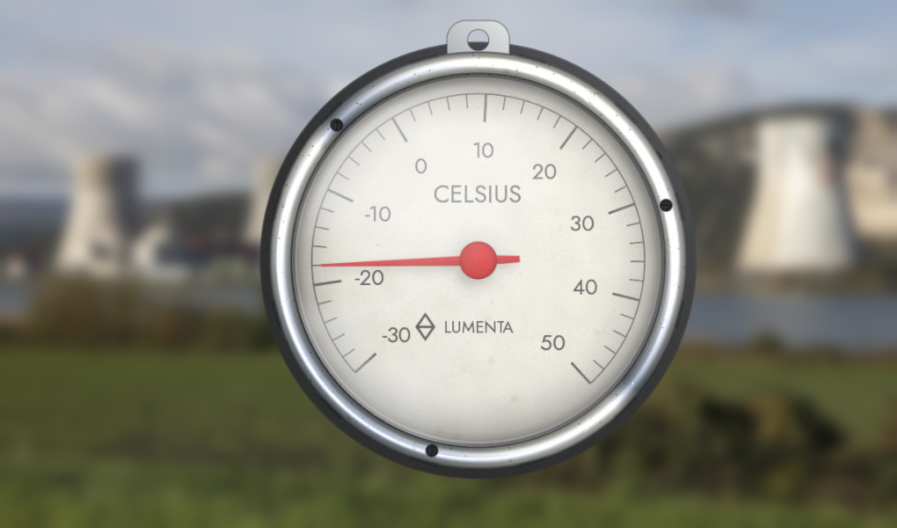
-18 °C
